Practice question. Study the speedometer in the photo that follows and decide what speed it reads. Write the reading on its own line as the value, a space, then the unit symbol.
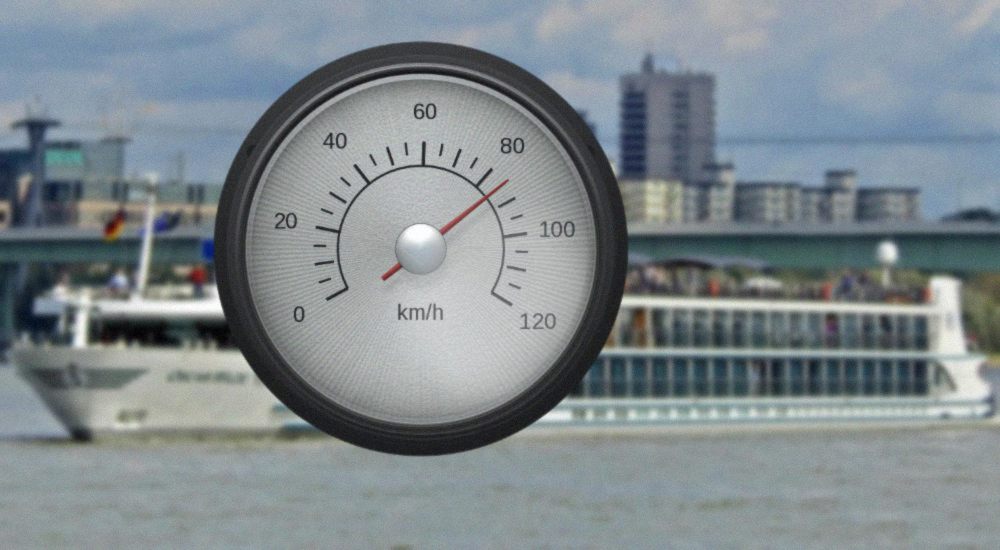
85 km/h
